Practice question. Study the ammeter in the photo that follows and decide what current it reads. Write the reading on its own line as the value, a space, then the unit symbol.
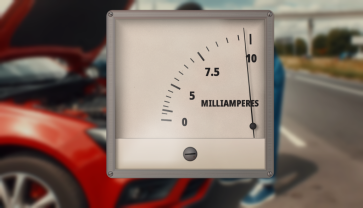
9.75 mA
